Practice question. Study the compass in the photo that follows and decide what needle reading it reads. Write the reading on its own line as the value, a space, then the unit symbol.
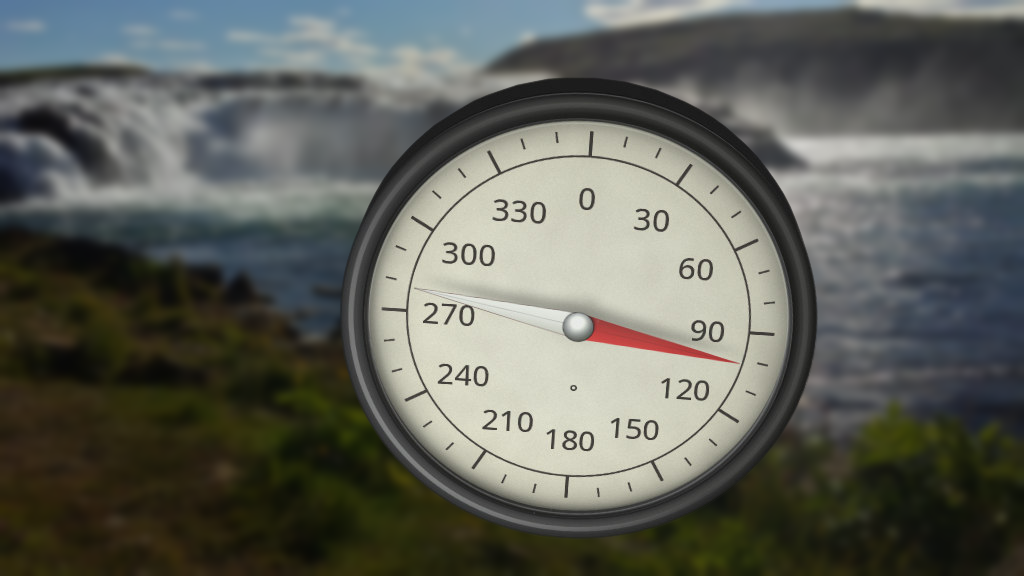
100 °
